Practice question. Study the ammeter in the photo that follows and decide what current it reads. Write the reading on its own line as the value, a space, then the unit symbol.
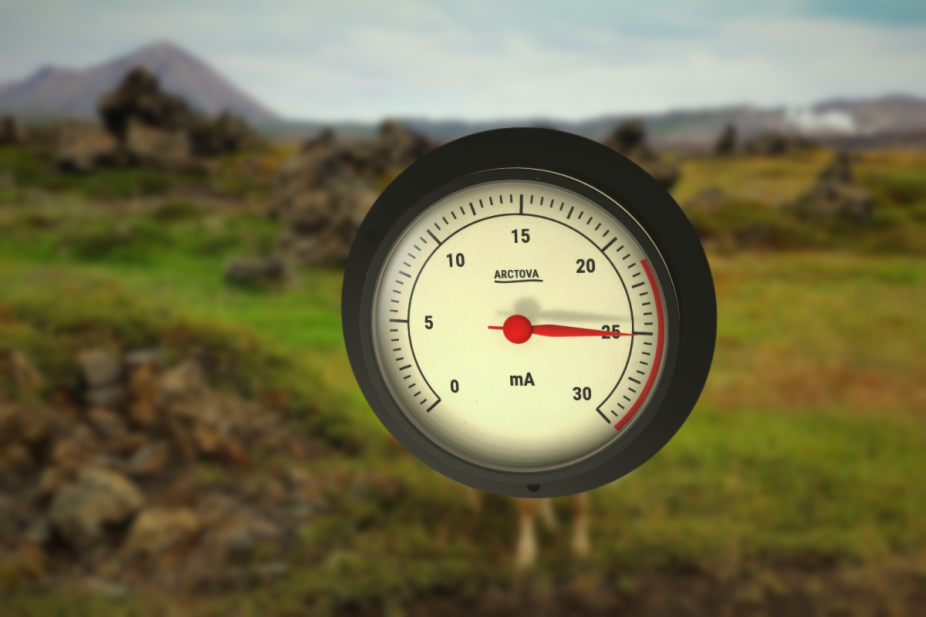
25 mA
